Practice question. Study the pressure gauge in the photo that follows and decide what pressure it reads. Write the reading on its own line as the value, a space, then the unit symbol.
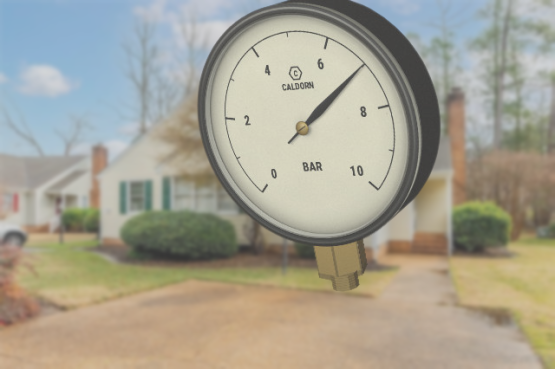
7 bar
